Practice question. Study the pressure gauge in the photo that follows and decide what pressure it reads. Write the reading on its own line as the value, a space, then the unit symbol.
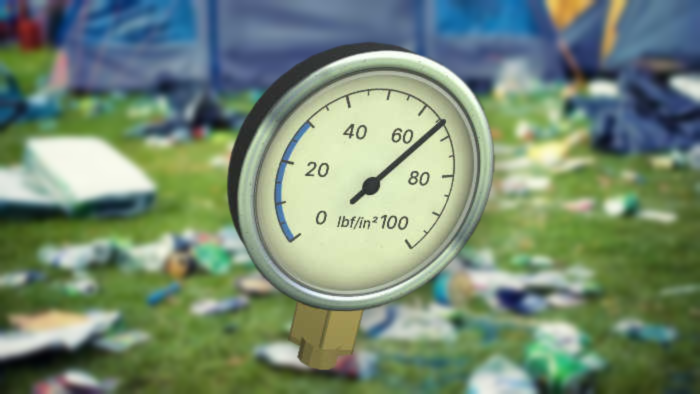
65 psi
